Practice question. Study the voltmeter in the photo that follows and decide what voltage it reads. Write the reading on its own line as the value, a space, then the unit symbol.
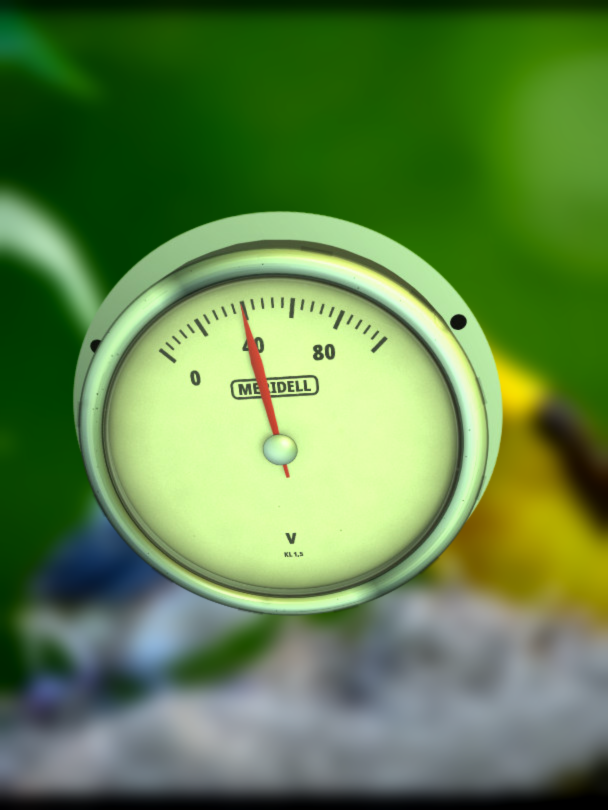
40 V
